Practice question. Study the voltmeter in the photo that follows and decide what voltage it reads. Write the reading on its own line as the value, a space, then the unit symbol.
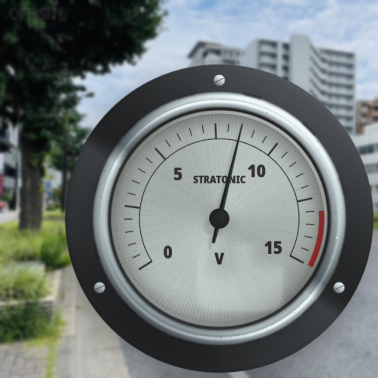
8.5 V
